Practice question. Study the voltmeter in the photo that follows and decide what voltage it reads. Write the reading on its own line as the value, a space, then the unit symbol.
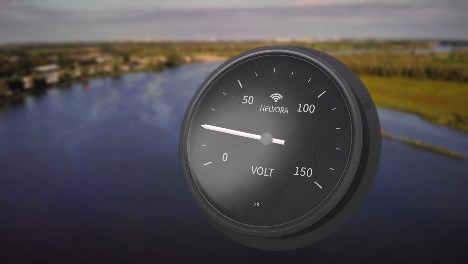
20 V
